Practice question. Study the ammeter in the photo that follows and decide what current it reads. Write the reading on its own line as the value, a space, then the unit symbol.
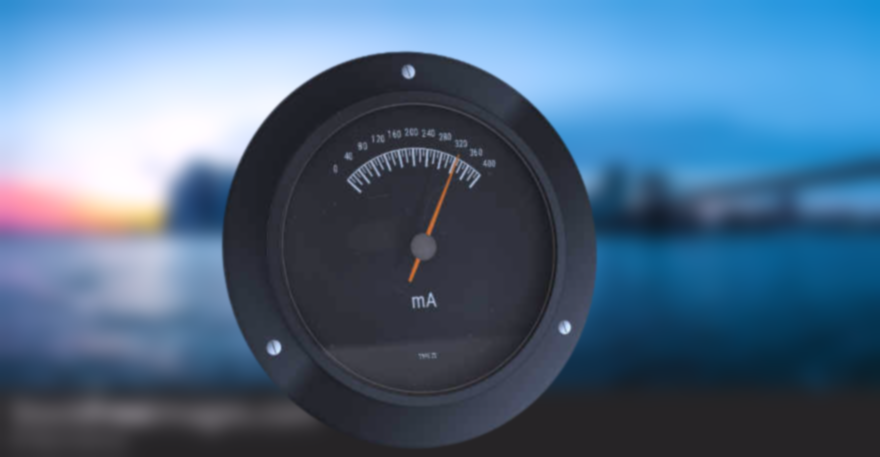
320 mA
